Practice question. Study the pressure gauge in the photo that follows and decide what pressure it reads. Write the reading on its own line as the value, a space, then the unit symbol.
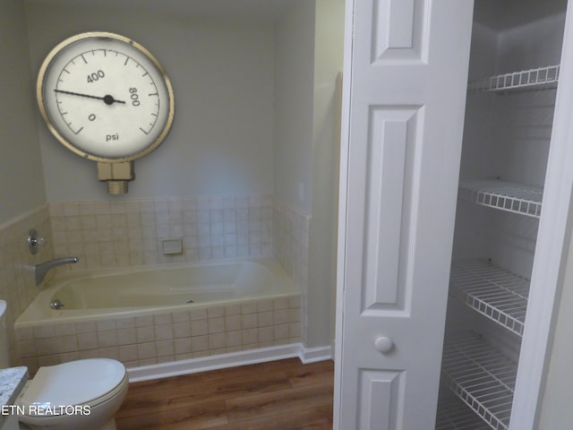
200 psi
